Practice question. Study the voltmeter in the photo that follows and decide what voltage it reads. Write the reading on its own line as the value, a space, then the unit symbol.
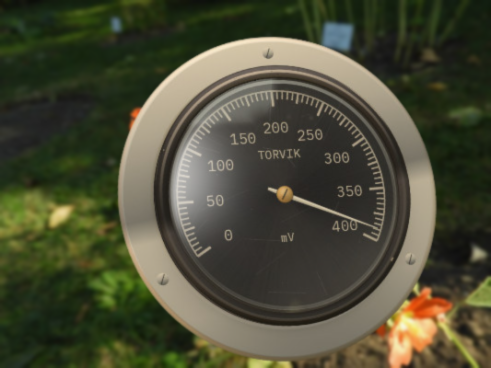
390 mV
